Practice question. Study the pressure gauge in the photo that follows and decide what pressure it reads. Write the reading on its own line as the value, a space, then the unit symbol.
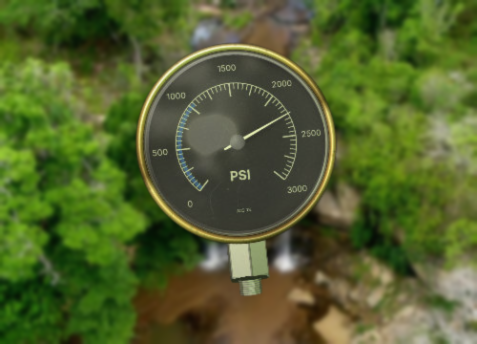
2250 psi
